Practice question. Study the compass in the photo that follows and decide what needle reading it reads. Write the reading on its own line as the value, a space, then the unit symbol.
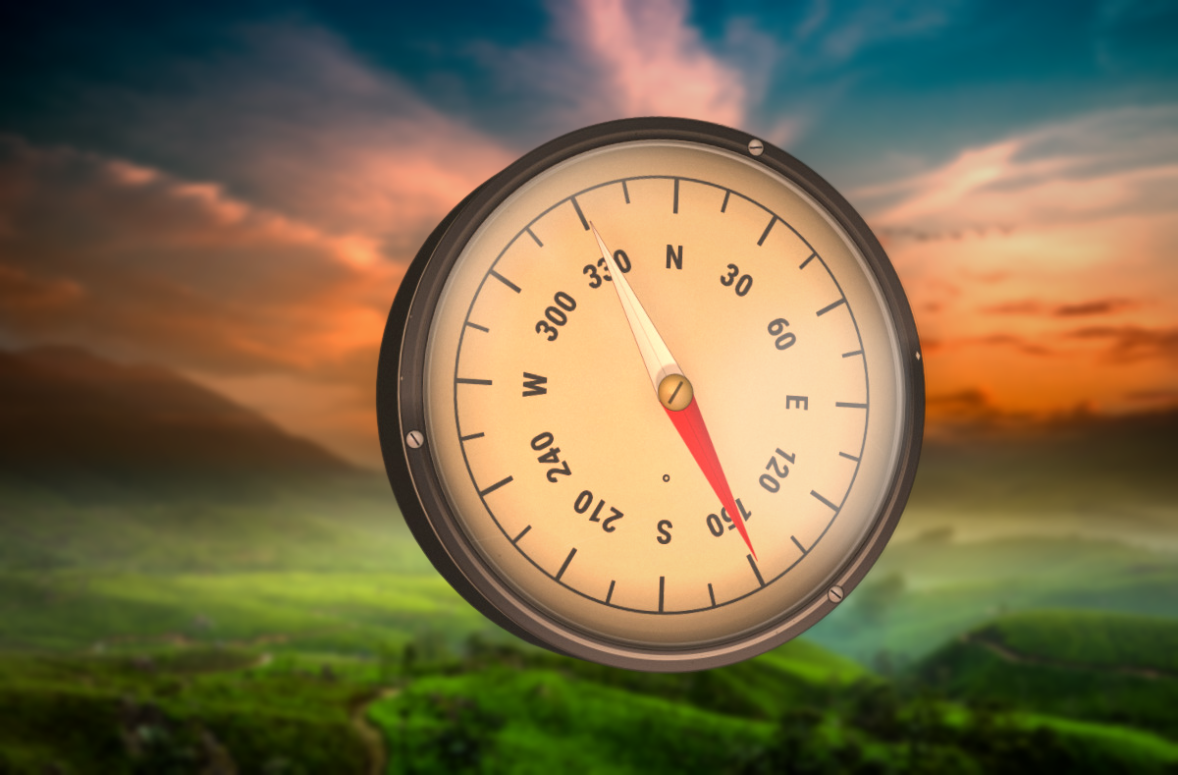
150 °
